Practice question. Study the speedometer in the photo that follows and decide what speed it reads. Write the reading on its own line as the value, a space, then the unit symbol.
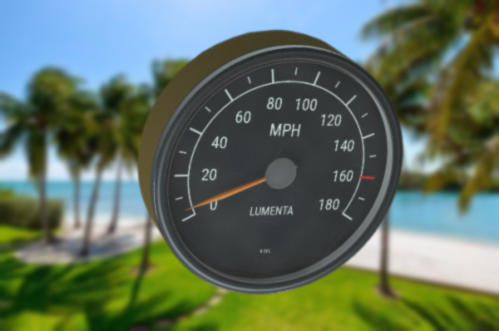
5 mph
